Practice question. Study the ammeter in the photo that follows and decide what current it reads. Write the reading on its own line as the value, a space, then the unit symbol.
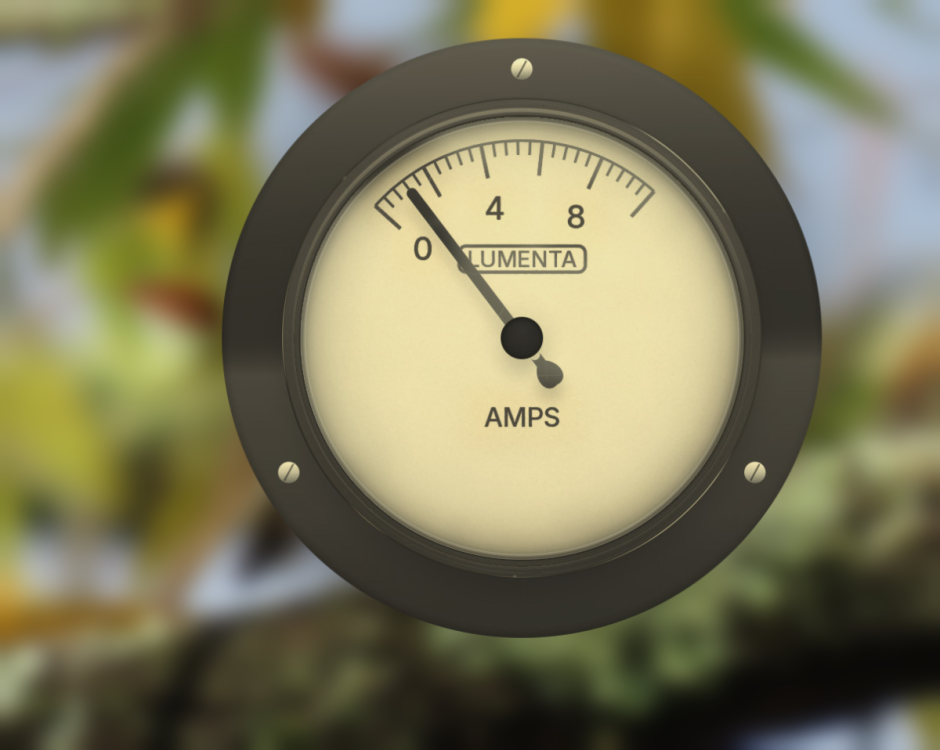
1.2 A
